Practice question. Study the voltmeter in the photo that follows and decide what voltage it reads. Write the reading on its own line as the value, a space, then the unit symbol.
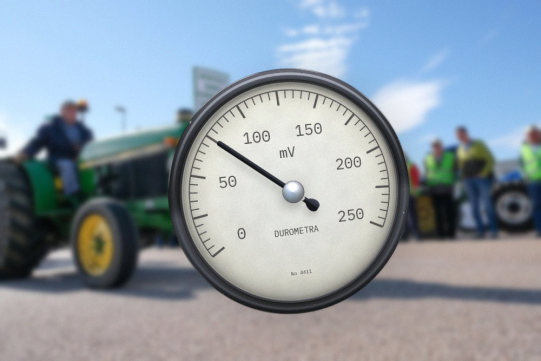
75 mV
